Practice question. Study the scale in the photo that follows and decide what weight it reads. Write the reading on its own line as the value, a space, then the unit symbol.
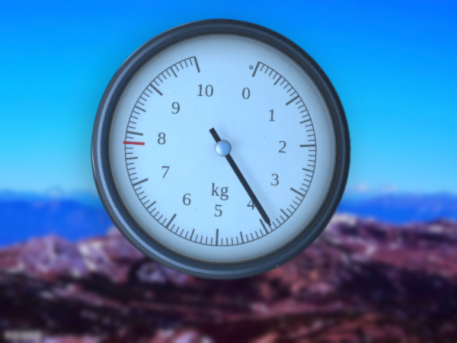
3.9 kg
